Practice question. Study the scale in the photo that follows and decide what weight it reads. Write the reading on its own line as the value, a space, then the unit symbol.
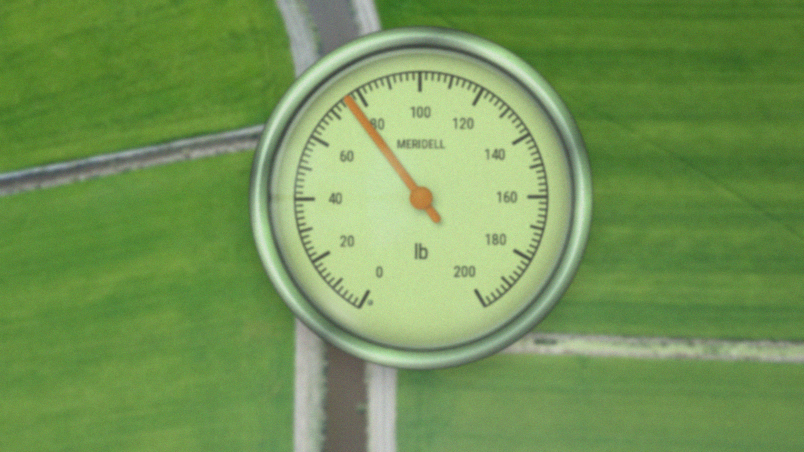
76 lb
